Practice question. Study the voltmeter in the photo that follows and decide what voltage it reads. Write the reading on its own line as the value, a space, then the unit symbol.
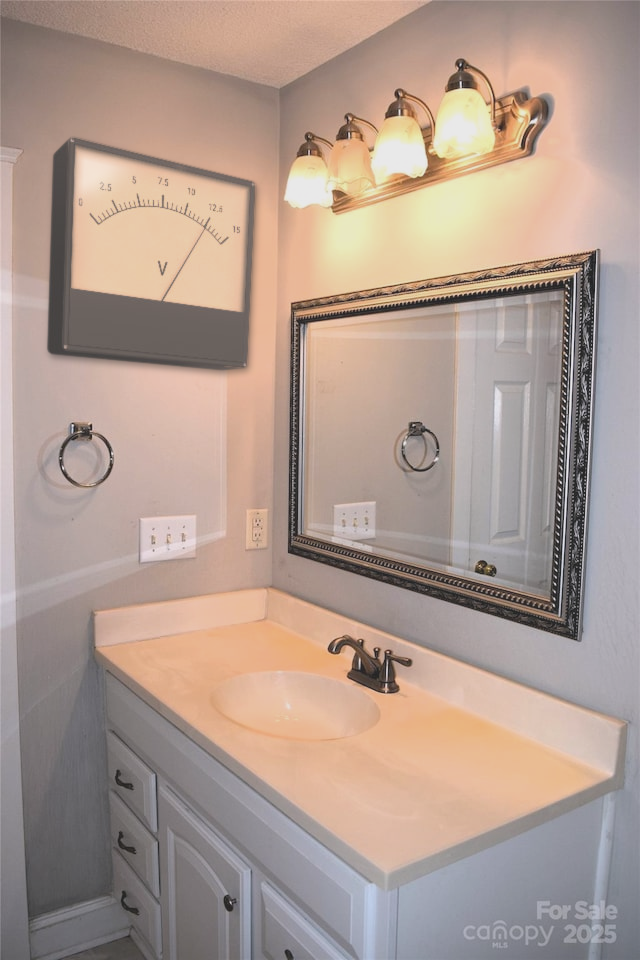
12.5 V
